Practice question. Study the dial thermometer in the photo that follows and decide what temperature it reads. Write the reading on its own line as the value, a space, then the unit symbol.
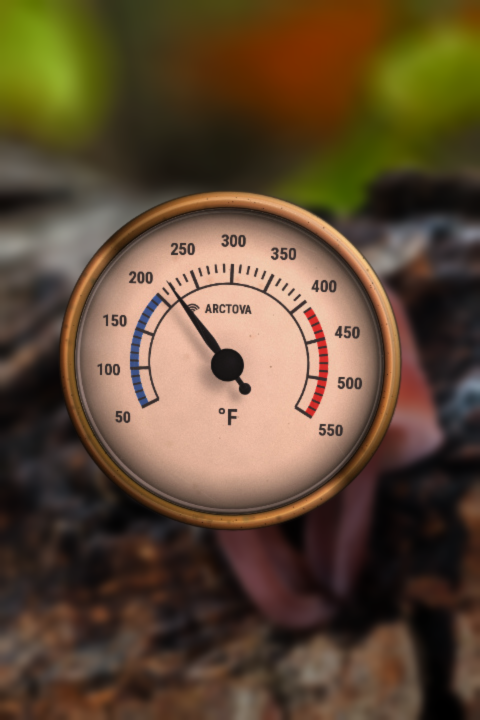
220 °F
